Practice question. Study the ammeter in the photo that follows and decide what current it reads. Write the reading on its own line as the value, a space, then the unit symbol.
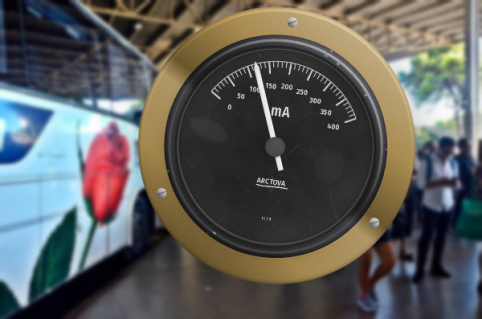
120 mA
